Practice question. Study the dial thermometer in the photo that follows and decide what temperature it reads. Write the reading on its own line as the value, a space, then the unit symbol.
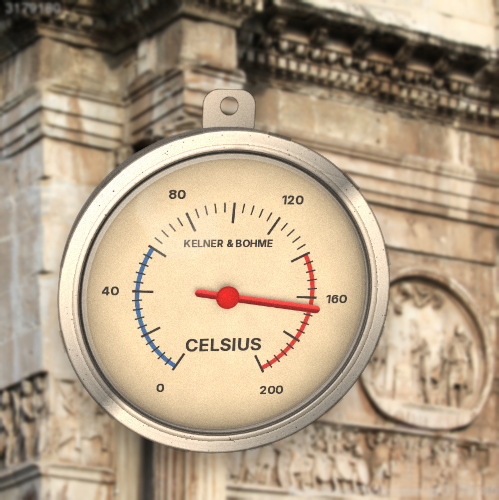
164 °C
